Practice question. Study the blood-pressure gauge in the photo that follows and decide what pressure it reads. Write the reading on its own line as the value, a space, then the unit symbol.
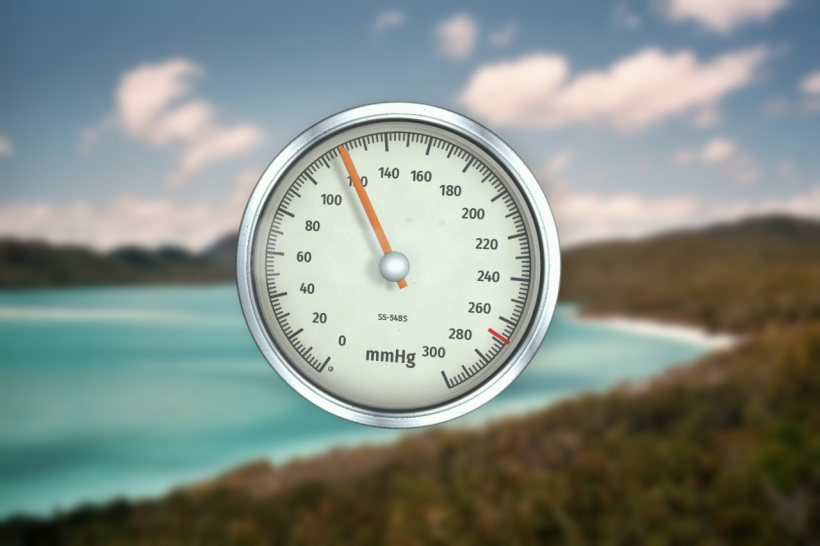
120 mmHg
